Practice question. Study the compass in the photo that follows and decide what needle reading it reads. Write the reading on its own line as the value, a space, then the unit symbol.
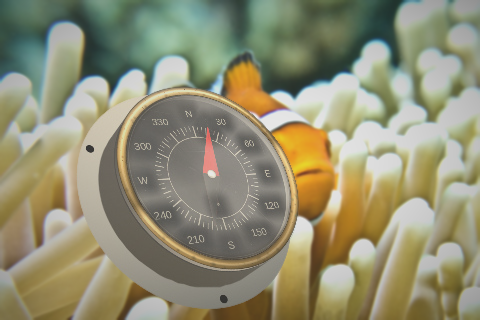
15 °
